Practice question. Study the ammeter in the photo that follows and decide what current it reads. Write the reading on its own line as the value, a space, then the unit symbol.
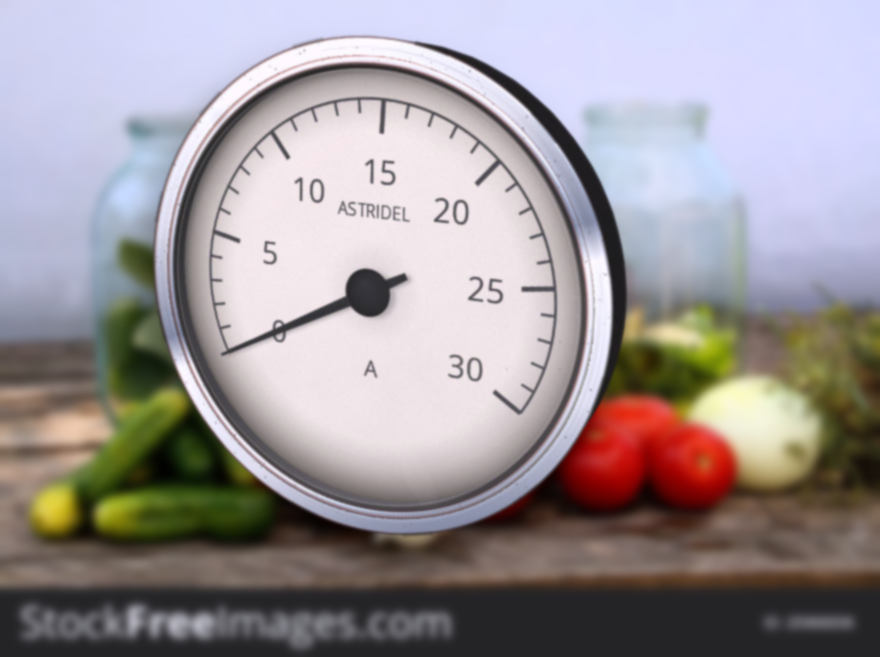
0 A
